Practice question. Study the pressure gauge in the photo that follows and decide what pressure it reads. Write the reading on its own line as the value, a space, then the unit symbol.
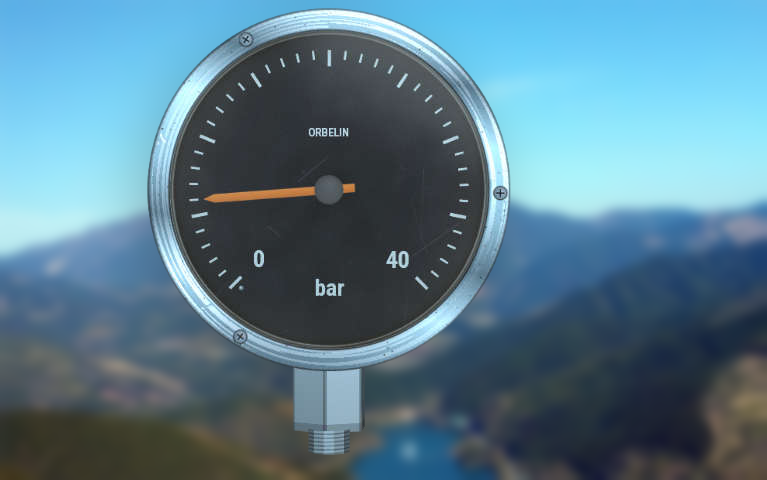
6 bar
